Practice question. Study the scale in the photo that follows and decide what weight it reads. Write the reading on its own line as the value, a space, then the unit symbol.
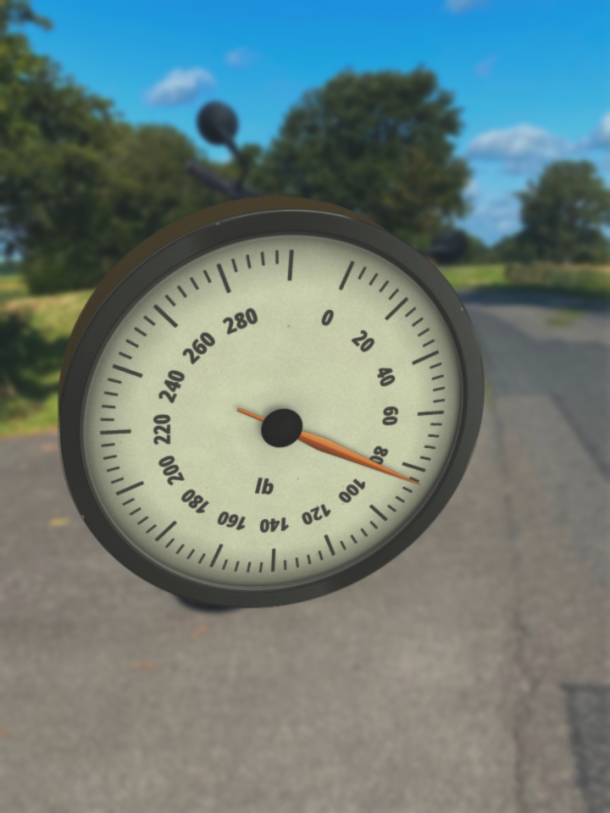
84 lb
